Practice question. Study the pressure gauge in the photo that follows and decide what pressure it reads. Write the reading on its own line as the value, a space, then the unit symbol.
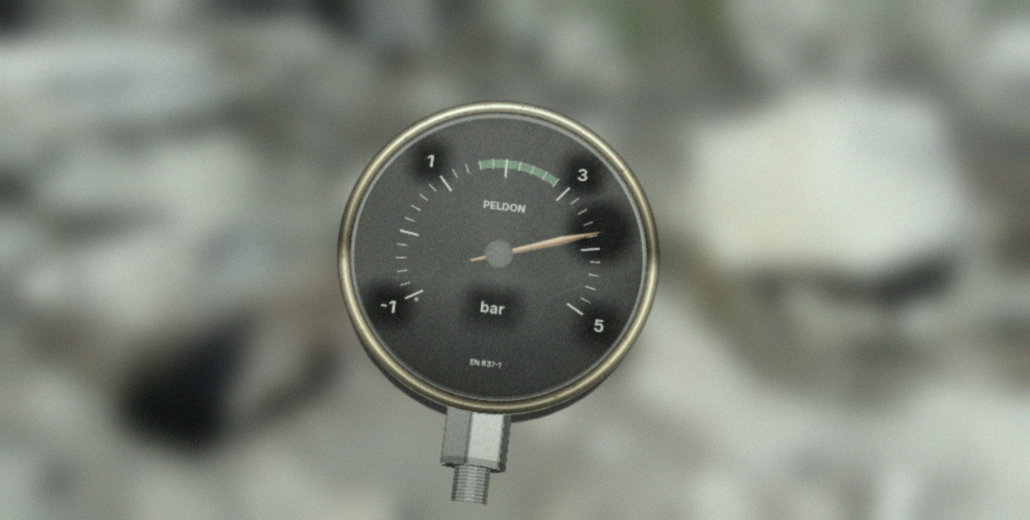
3.8 bar
